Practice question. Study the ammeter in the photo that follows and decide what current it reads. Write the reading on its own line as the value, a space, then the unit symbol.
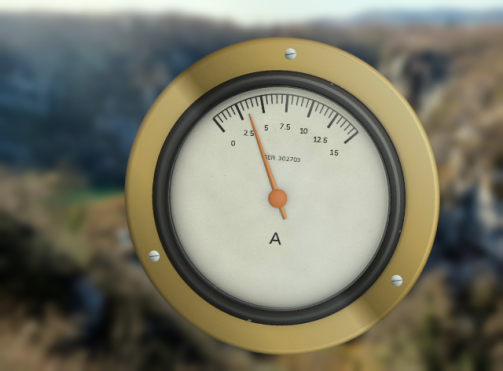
3.5 A
